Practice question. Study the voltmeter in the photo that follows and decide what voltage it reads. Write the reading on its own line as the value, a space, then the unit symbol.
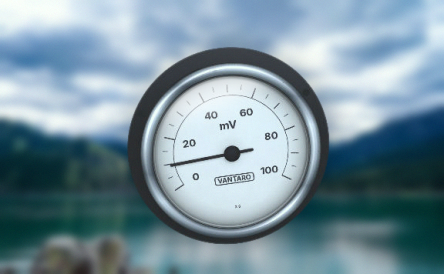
10 mV
